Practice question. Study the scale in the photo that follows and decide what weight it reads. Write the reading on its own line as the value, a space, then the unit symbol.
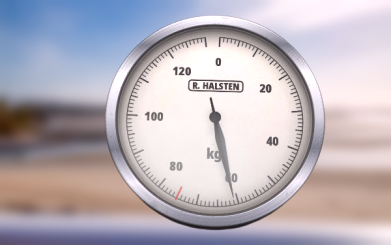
61 kg
